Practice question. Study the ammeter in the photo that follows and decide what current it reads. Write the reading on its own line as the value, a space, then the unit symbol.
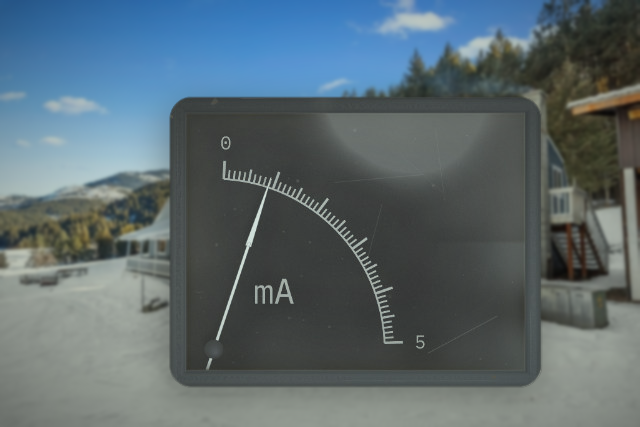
0.9 mA
